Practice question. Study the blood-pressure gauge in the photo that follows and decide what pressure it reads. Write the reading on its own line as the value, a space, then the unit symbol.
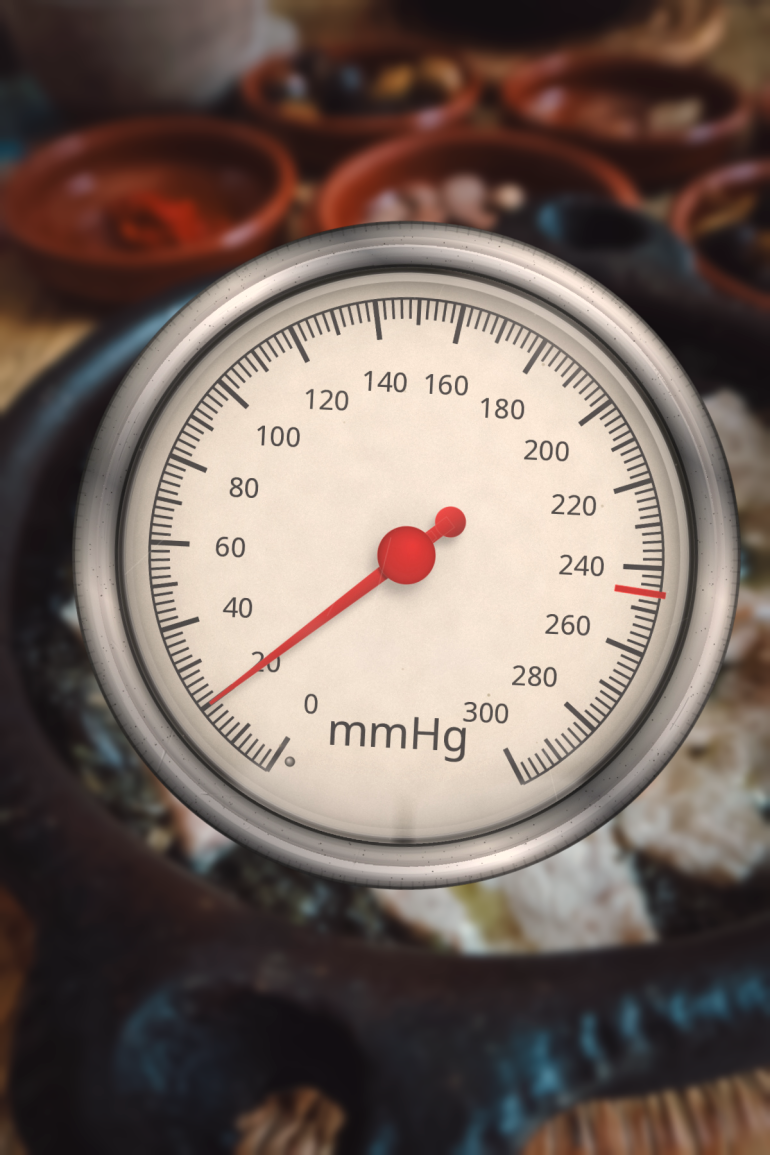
20 mmHg
